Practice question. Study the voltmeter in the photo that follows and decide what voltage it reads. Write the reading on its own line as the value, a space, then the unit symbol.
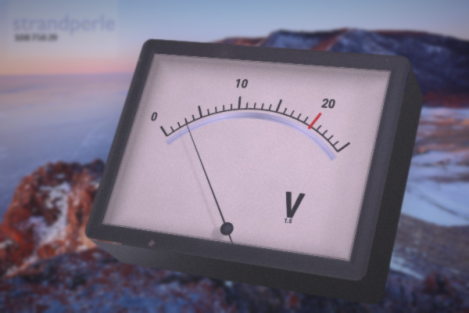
3 V
